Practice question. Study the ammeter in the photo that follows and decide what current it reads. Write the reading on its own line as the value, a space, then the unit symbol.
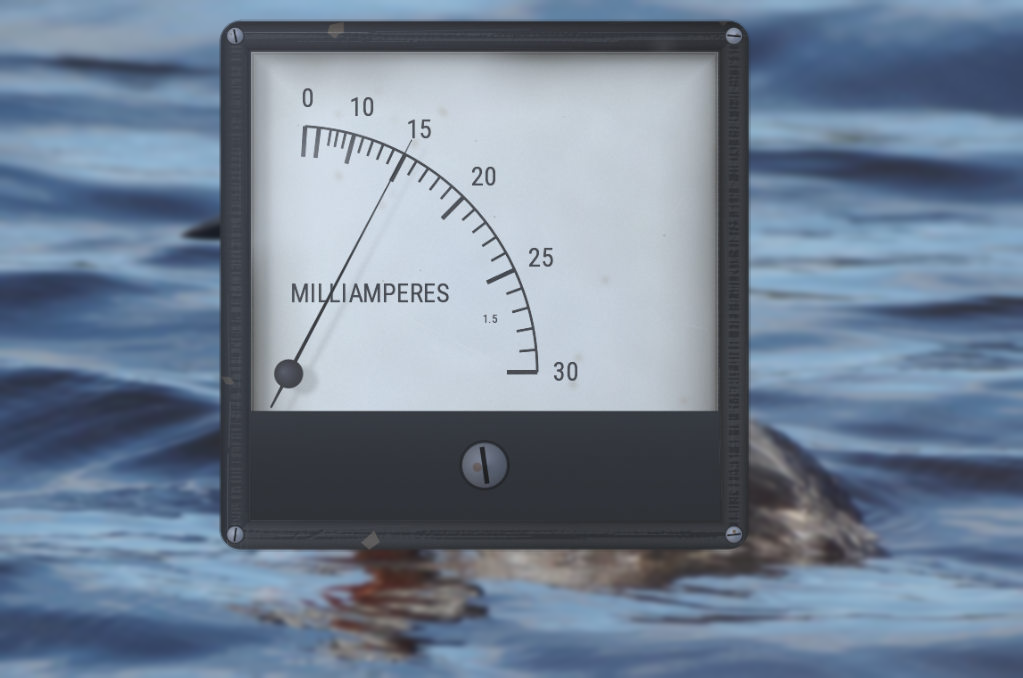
15 mA
